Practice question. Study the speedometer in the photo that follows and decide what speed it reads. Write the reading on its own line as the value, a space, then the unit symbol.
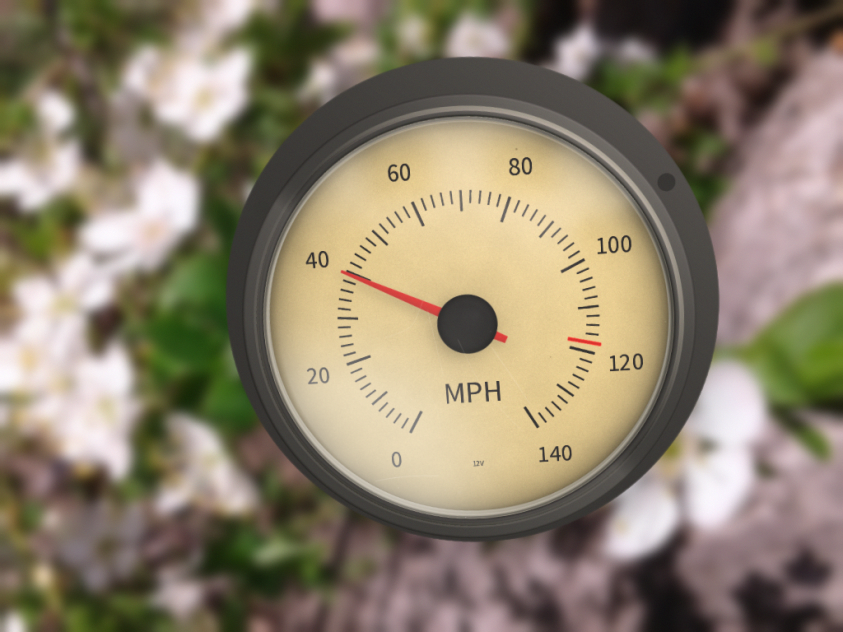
40 mph
